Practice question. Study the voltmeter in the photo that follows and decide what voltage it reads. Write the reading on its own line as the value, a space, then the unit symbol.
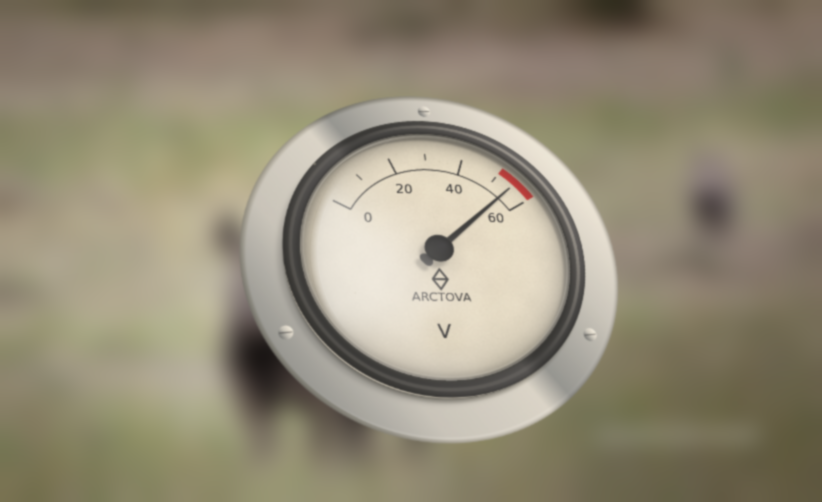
55 V
